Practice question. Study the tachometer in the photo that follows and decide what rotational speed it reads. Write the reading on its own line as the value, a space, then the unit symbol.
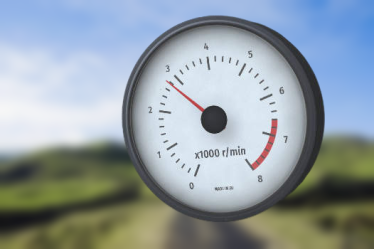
2800 rpm
